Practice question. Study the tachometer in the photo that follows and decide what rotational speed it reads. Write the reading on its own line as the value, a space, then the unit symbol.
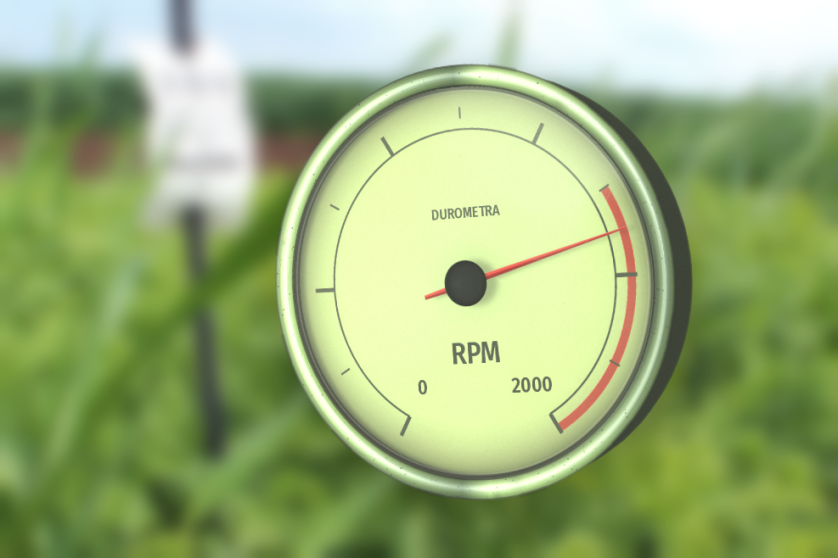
1500 rpm
